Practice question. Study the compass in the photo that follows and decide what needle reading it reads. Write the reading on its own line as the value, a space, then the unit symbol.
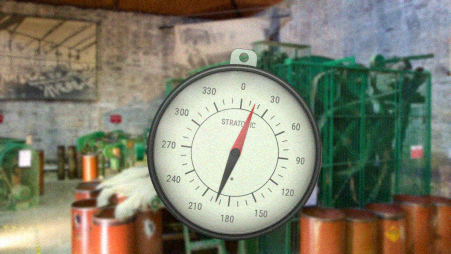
15 °
